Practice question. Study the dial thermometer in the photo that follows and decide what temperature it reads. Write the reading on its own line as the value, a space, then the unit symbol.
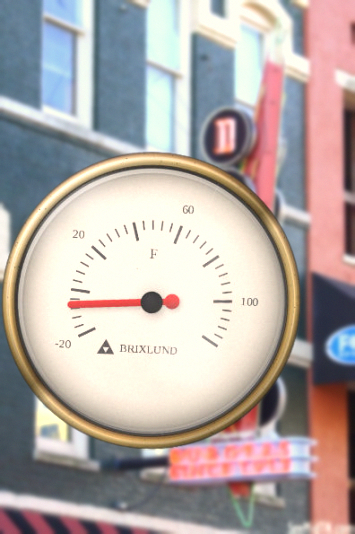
-6 °F
